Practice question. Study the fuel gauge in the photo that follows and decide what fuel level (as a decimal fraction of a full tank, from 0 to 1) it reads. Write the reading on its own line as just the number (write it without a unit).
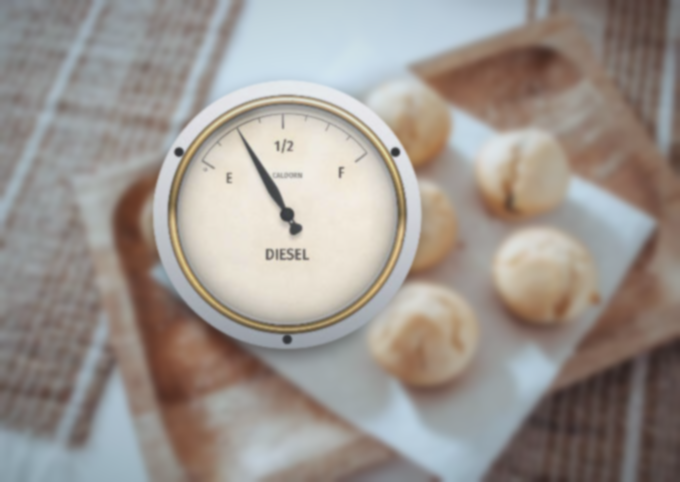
0.25
